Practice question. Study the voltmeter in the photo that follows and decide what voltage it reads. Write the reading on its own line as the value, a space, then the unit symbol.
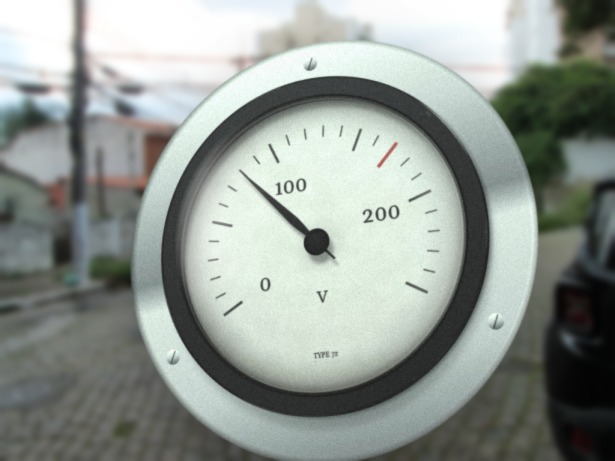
80 V
